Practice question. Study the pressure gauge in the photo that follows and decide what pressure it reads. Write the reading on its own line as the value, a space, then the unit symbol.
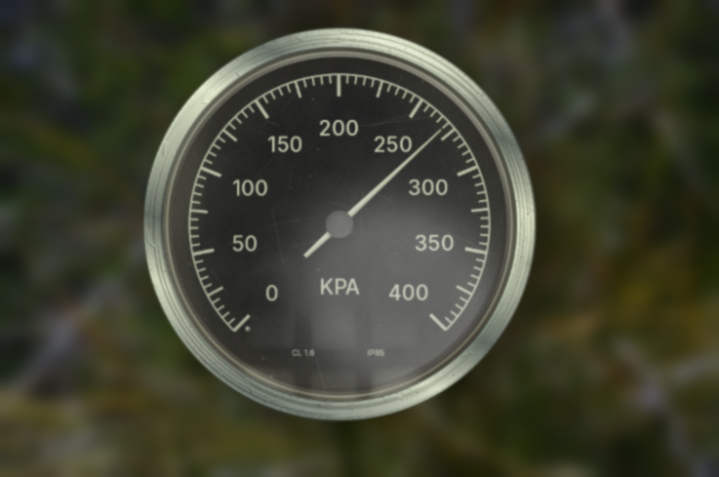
270 kPa
